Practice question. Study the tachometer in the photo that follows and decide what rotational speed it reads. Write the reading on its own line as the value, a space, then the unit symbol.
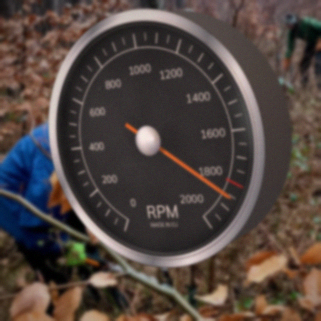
1850 rpm
